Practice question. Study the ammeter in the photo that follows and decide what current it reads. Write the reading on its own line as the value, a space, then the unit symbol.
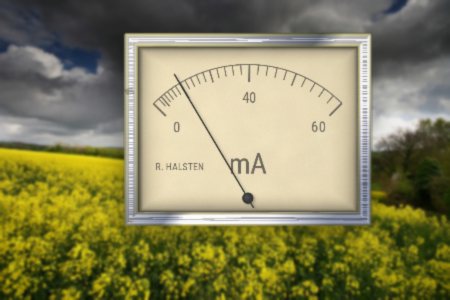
20 mA
